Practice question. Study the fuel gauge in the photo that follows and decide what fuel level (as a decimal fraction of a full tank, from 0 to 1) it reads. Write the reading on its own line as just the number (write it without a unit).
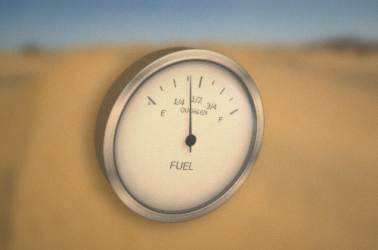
0.375
